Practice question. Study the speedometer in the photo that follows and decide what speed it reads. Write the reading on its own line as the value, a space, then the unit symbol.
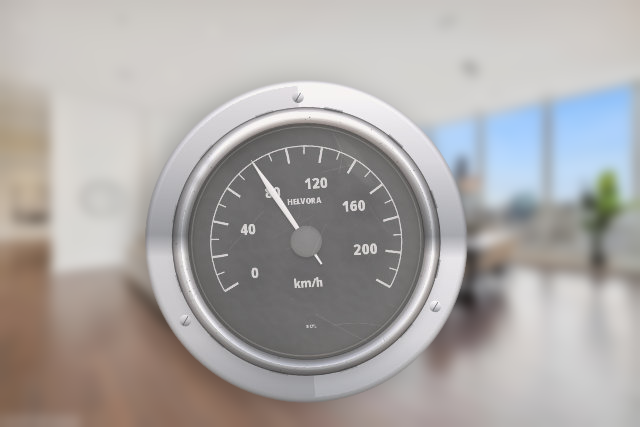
80 km/h
